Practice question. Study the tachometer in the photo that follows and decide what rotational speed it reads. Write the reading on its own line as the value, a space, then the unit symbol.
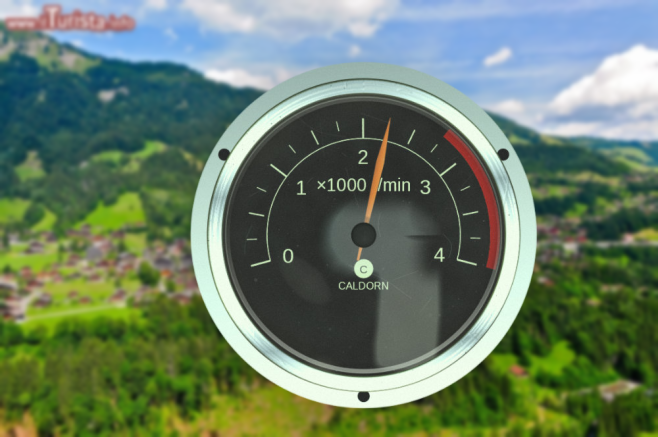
2250 rpm
